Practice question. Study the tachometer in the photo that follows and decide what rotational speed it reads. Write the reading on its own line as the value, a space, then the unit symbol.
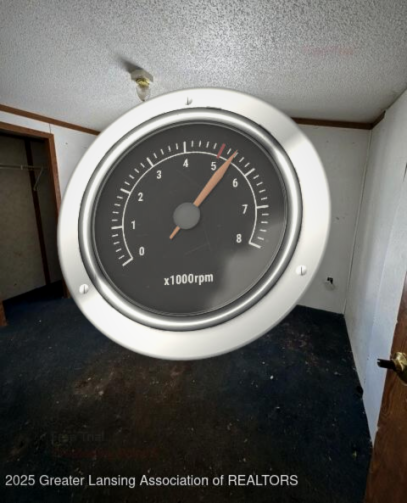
5400 rpm
